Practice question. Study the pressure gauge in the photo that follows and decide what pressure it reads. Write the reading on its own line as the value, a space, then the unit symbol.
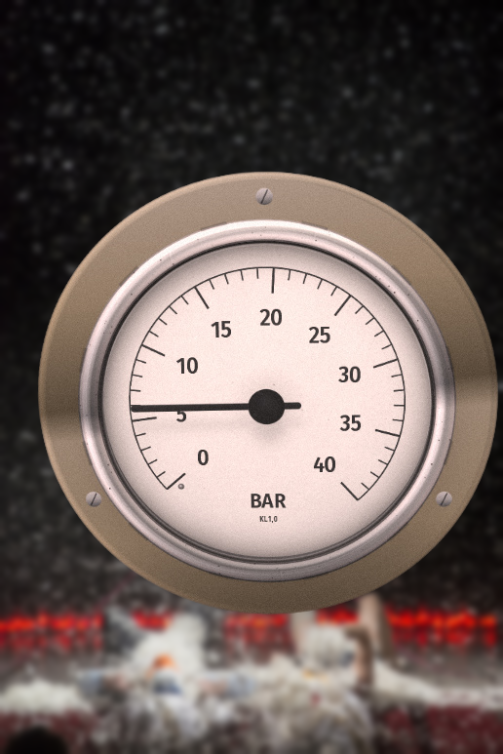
6 bar
